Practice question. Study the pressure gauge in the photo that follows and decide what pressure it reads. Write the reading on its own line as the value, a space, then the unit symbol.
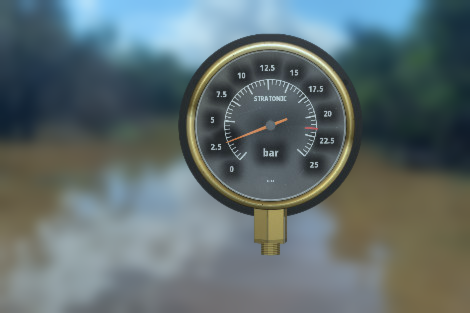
2.5 bar
